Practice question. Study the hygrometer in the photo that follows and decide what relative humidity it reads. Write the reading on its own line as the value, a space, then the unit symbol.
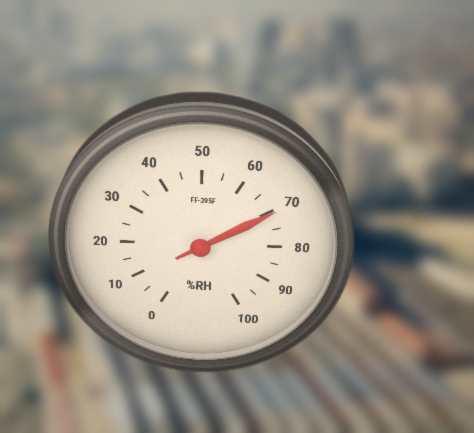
70 %
